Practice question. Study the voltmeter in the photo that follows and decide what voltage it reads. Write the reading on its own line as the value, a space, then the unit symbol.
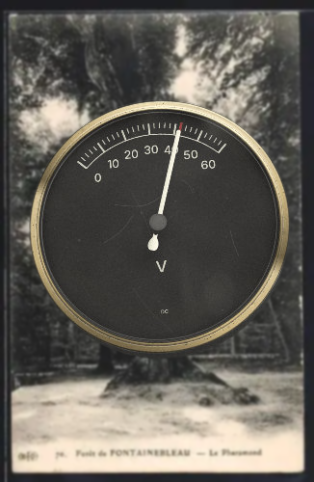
42 V
